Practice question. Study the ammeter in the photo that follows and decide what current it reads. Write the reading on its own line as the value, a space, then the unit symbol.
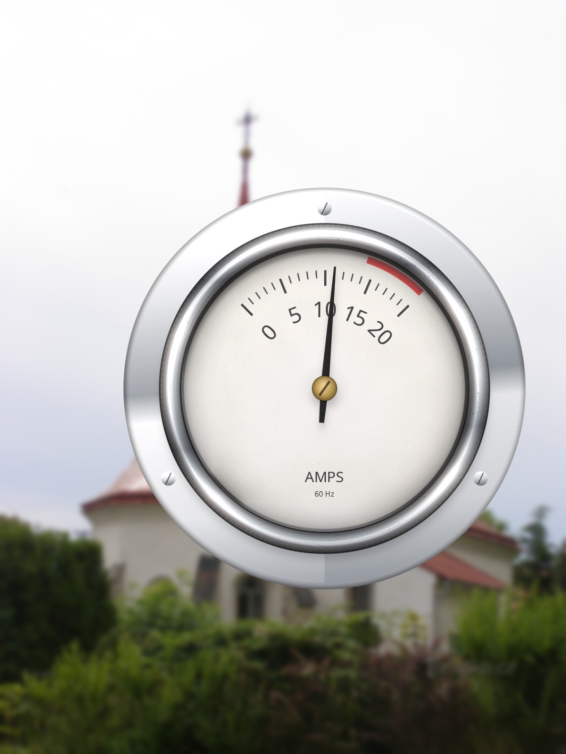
11 A
